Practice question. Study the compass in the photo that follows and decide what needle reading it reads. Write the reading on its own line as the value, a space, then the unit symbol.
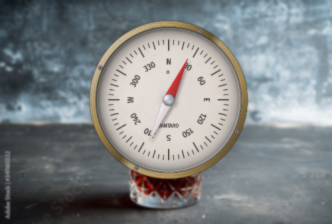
25 °
